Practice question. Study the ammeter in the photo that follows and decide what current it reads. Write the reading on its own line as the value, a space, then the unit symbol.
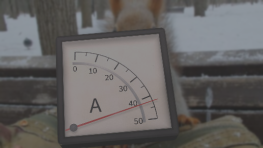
42.5 A
